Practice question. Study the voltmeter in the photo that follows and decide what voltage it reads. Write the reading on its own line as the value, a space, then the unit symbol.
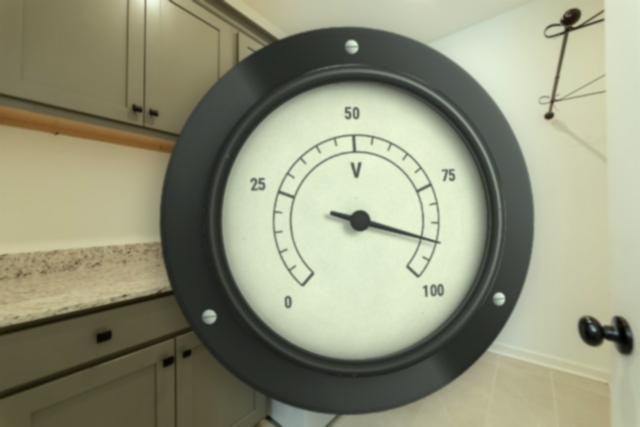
90 V
